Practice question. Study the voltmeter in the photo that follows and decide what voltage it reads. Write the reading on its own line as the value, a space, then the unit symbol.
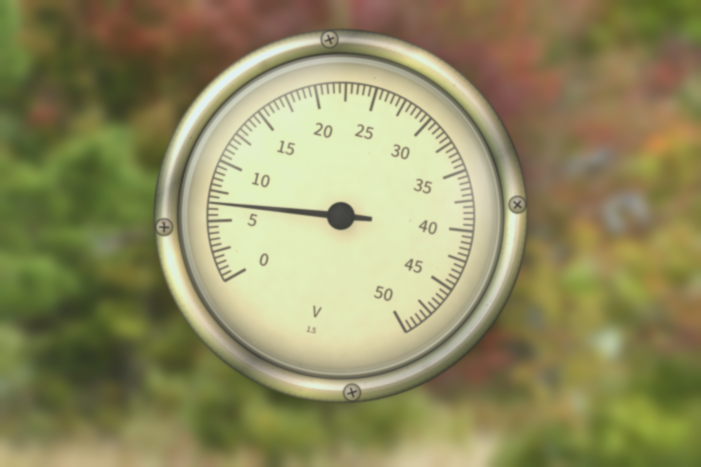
6.5 V
